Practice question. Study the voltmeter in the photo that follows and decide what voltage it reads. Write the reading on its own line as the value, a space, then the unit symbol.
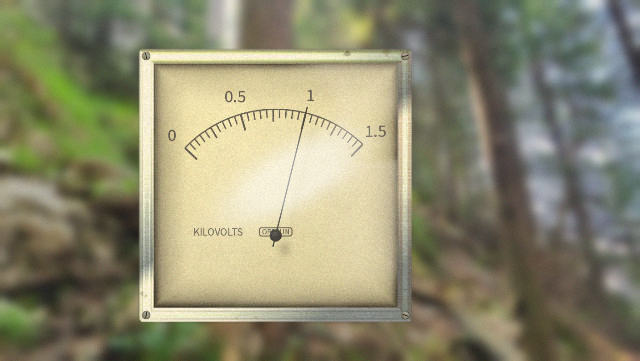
1 kV
